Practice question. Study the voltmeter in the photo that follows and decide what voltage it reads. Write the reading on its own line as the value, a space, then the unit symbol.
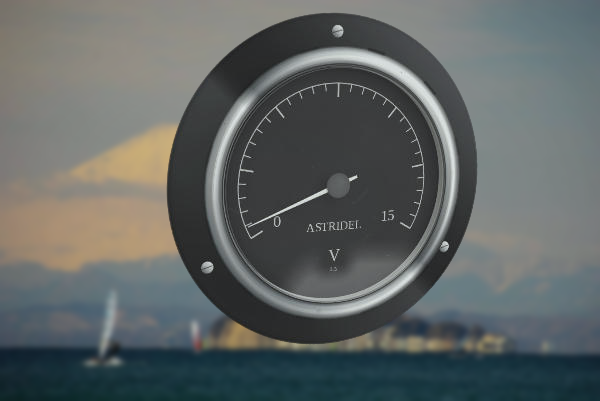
0.5 V
